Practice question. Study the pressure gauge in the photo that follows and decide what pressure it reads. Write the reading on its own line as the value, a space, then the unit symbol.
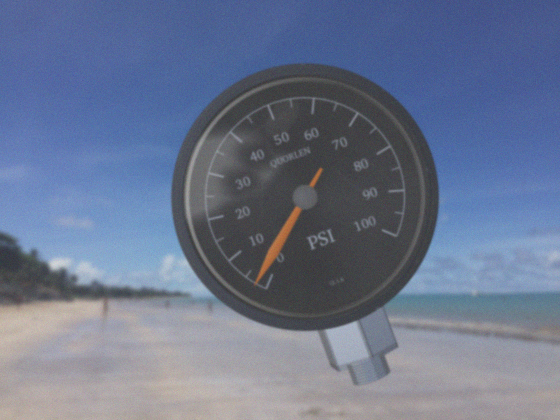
2.5 psi
